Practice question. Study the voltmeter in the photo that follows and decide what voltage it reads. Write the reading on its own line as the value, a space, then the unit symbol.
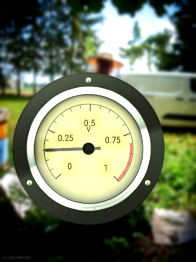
0.15 V
